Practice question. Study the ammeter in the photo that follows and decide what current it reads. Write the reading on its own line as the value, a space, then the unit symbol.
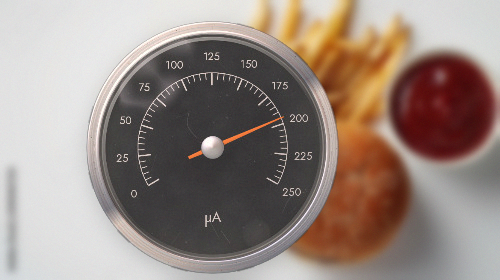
195 µA
